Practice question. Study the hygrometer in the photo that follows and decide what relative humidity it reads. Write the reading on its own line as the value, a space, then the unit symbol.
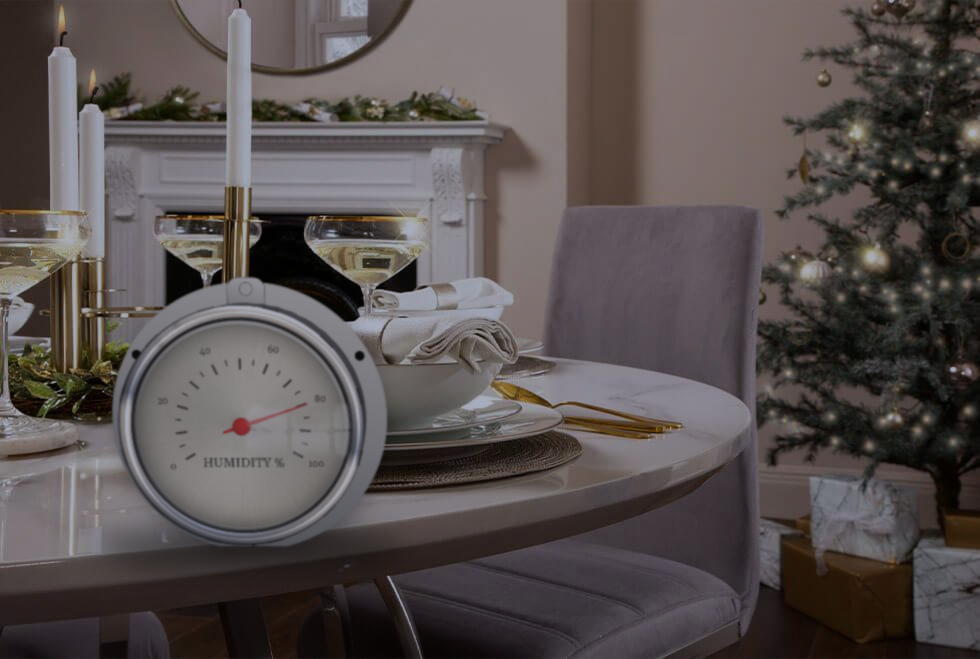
80 %
